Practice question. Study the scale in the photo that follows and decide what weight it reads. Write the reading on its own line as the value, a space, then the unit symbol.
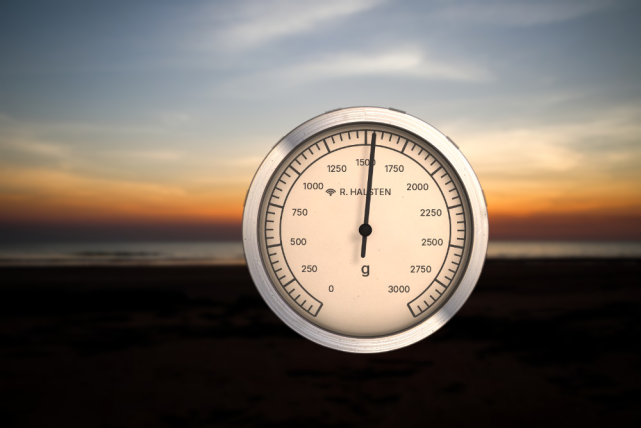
1550 g
